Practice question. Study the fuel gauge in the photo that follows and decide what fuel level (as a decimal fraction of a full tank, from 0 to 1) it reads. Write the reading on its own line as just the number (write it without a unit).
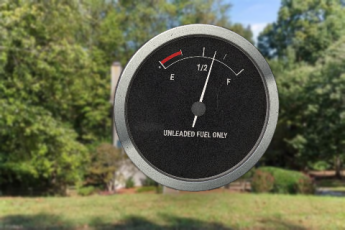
0.625
